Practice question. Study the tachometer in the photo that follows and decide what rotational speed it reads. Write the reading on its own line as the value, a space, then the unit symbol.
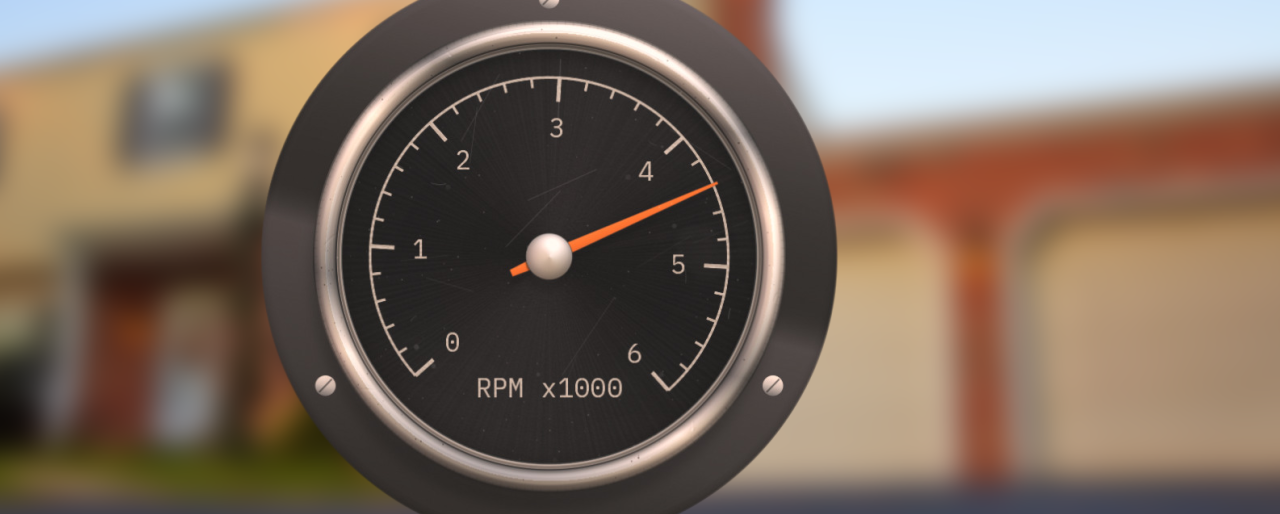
4400 rpm
